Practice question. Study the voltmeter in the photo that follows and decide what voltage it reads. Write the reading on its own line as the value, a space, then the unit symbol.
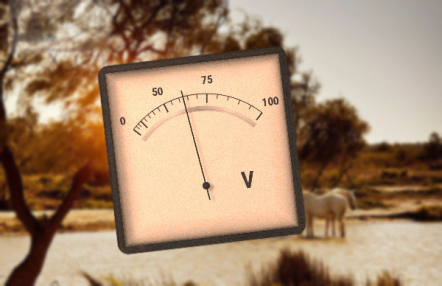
62.5 V
